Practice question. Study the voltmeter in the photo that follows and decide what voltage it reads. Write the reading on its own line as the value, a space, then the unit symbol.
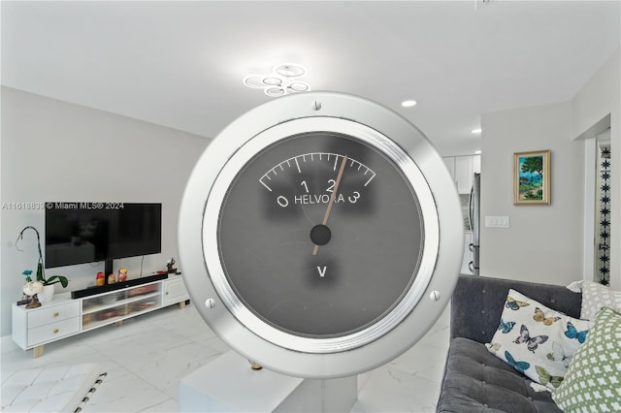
2.2 V
